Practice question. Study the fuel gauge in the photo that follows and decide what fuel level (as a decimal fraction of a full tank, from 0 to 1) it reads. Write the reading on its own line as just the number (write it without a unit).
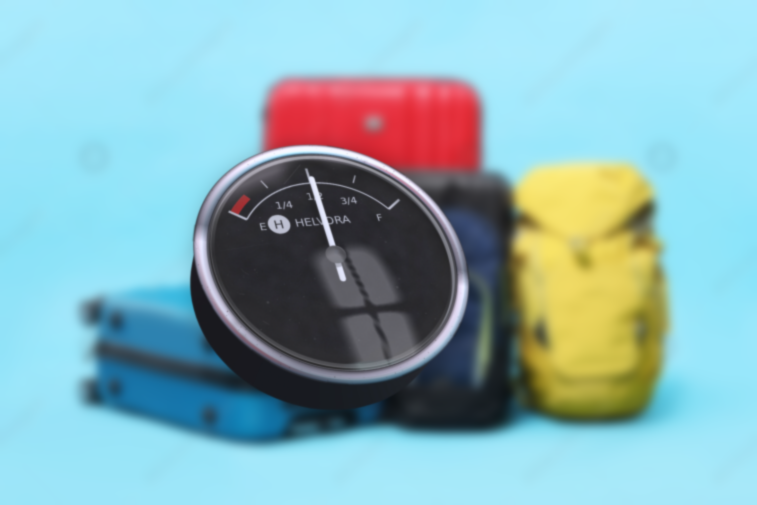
0.5
